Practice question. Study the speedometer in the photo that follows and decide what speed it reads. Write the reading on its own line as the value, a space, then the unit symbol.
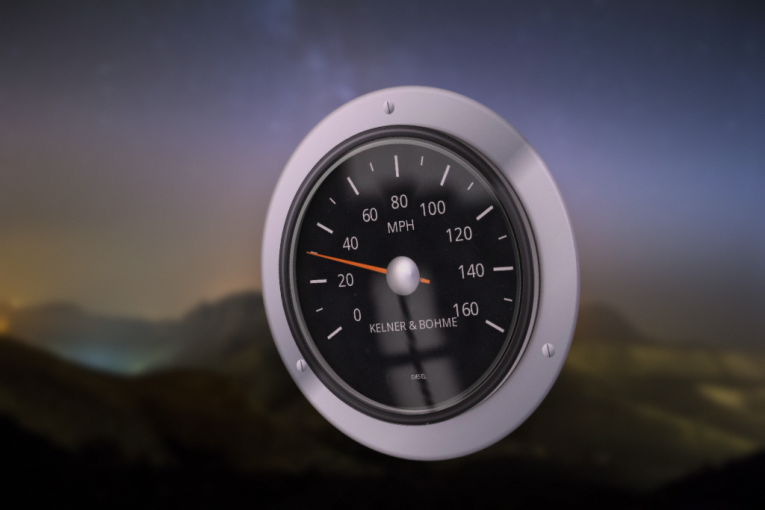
30 mph
